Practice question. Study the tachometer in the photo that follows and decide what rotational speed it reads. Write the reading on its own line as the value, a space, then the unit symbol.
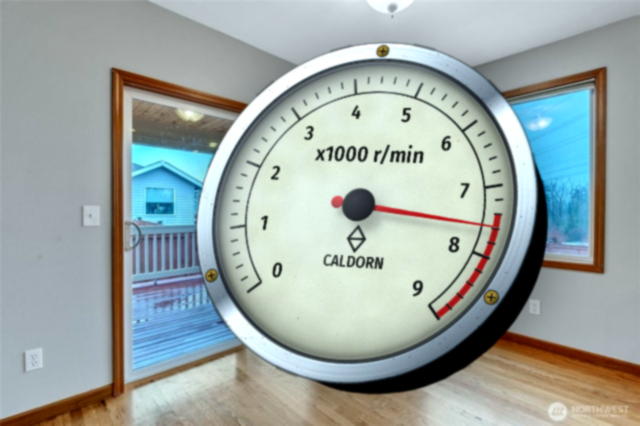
7600 rpm
